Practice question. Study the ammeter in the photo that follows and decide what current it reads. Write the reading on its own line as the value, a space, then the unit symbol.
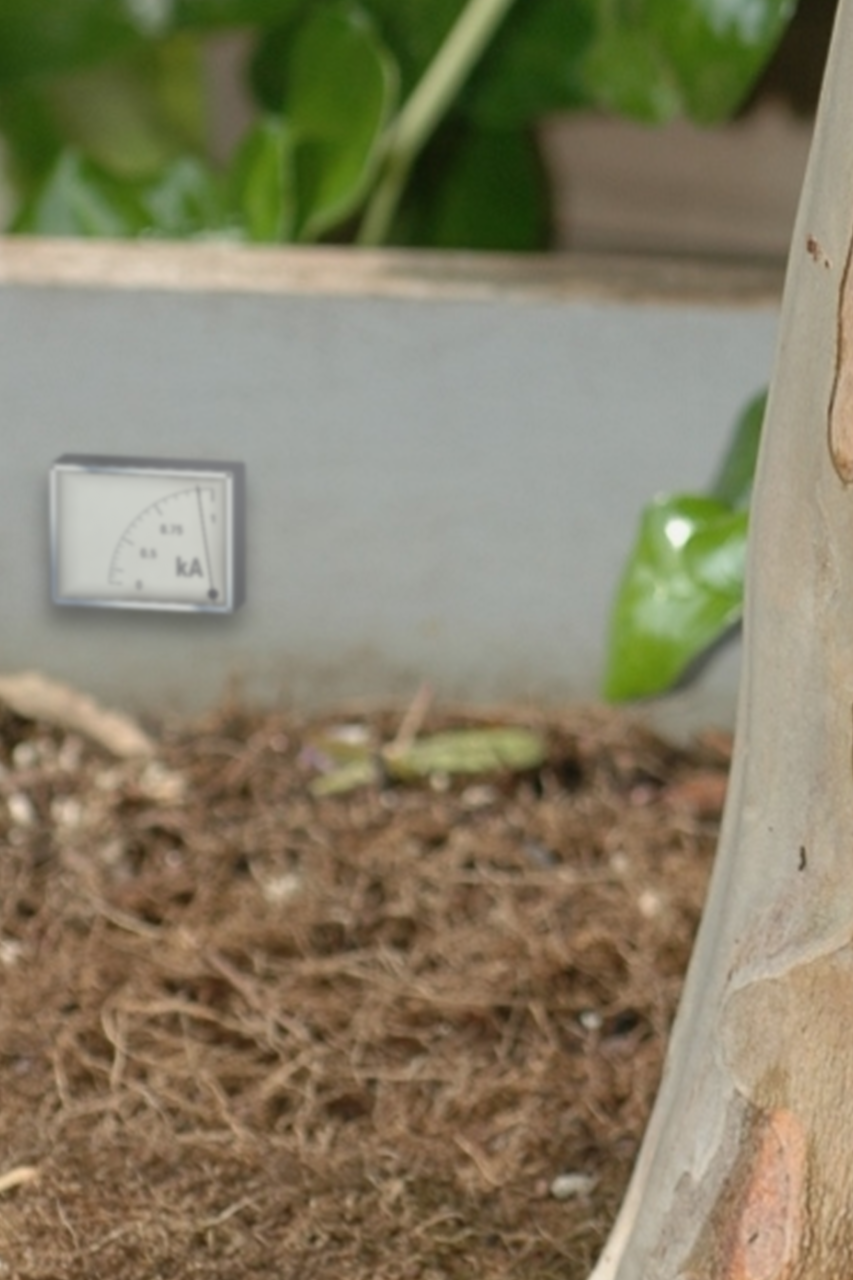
0.95 kA
